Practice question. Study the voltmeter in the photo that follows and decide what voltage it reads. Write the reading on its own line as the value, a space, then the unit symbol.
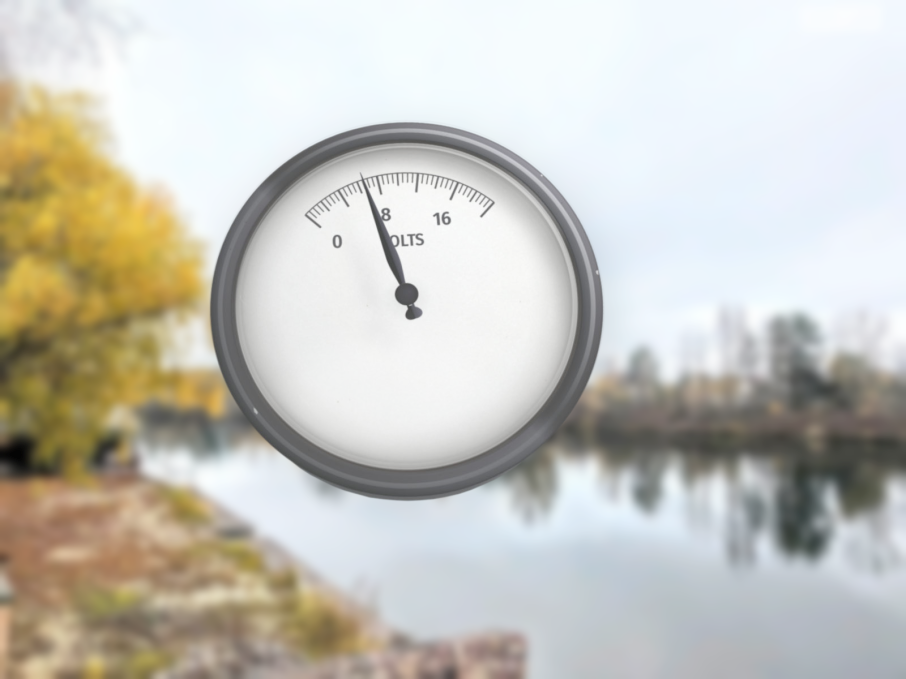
6.5 V
